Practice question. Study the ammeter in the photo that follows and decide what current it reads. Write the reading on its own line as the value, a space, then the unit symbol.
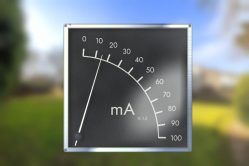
15 mA
